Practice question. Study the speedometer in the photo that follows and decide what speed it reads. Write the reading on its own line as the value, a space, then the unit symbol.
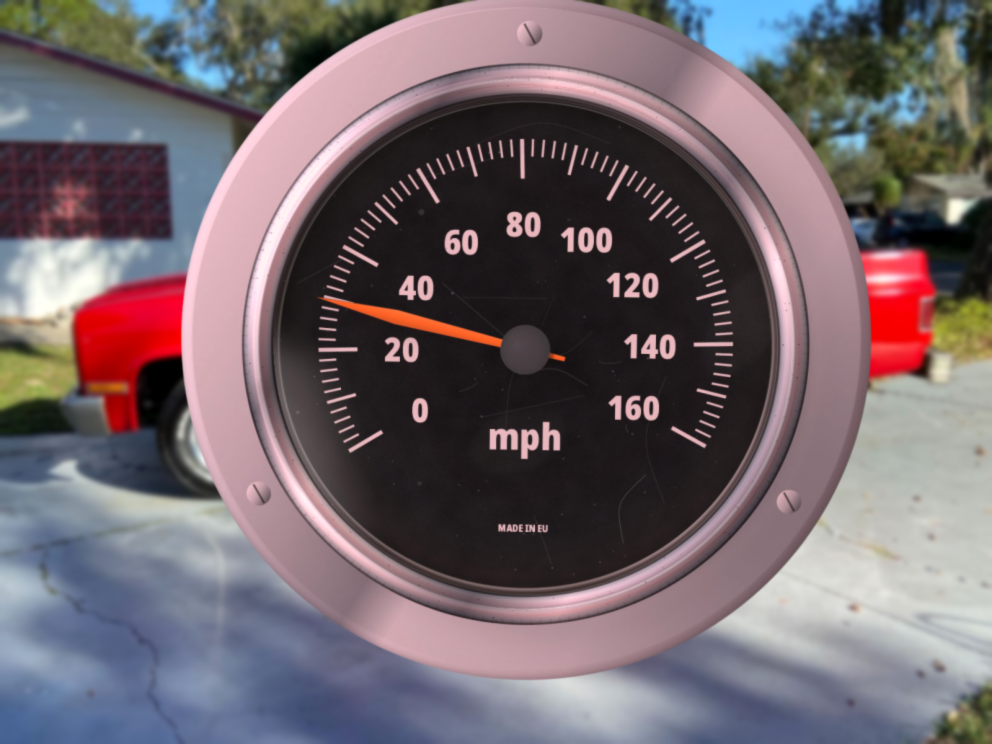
30 mph
